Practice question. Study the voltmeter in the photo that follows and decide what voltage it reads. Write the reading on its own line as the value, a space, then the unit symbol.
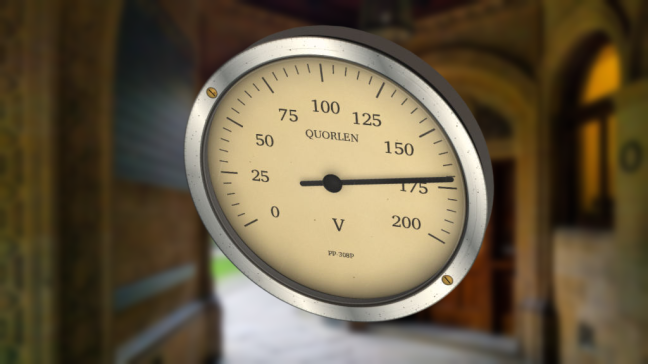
170 V
